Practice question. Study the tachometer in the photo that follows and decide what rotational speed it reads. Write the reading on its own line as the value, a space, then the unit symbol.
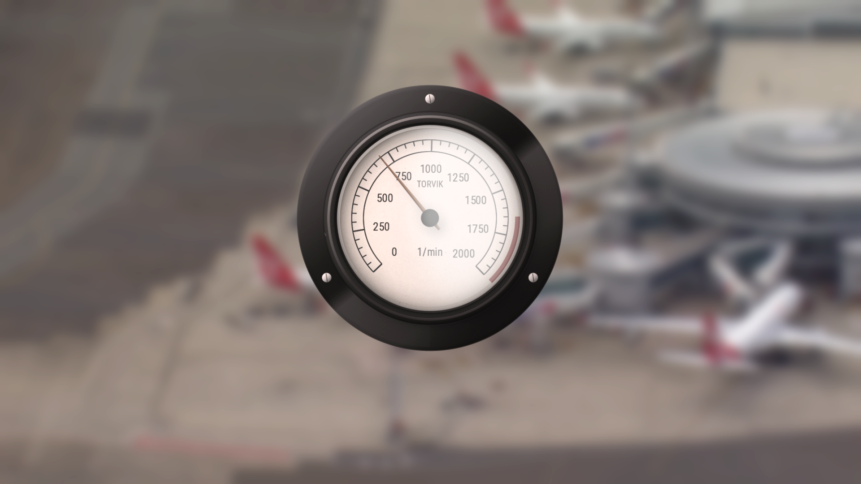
700 rpm
